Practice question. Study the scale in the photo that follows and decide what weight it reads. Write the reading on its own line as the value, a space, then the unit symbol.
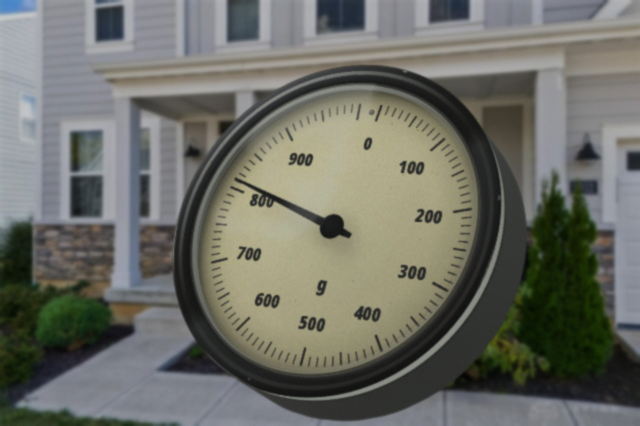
810 g
